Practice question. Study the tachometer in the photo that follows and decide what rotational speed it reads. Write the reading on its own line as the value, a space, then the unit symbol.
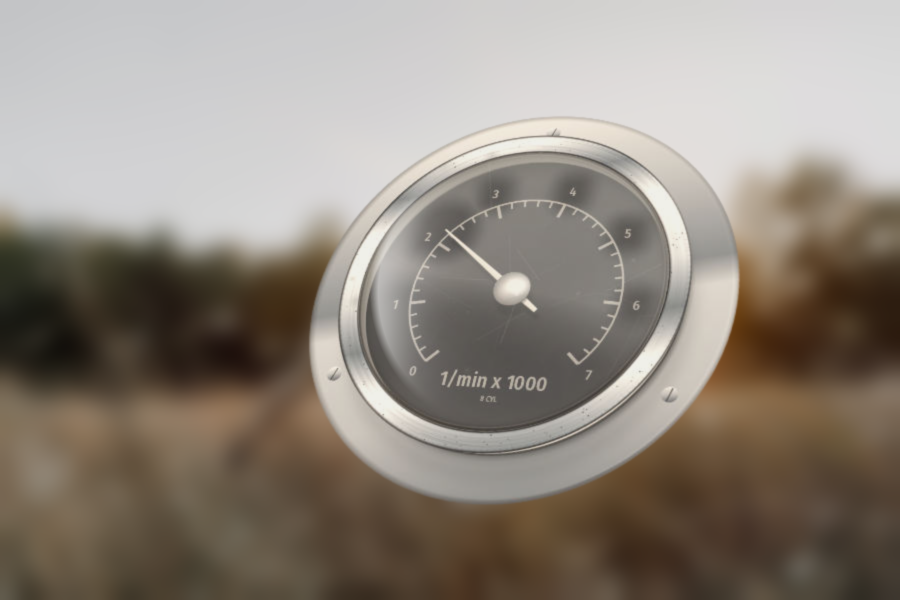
2200 rpm
